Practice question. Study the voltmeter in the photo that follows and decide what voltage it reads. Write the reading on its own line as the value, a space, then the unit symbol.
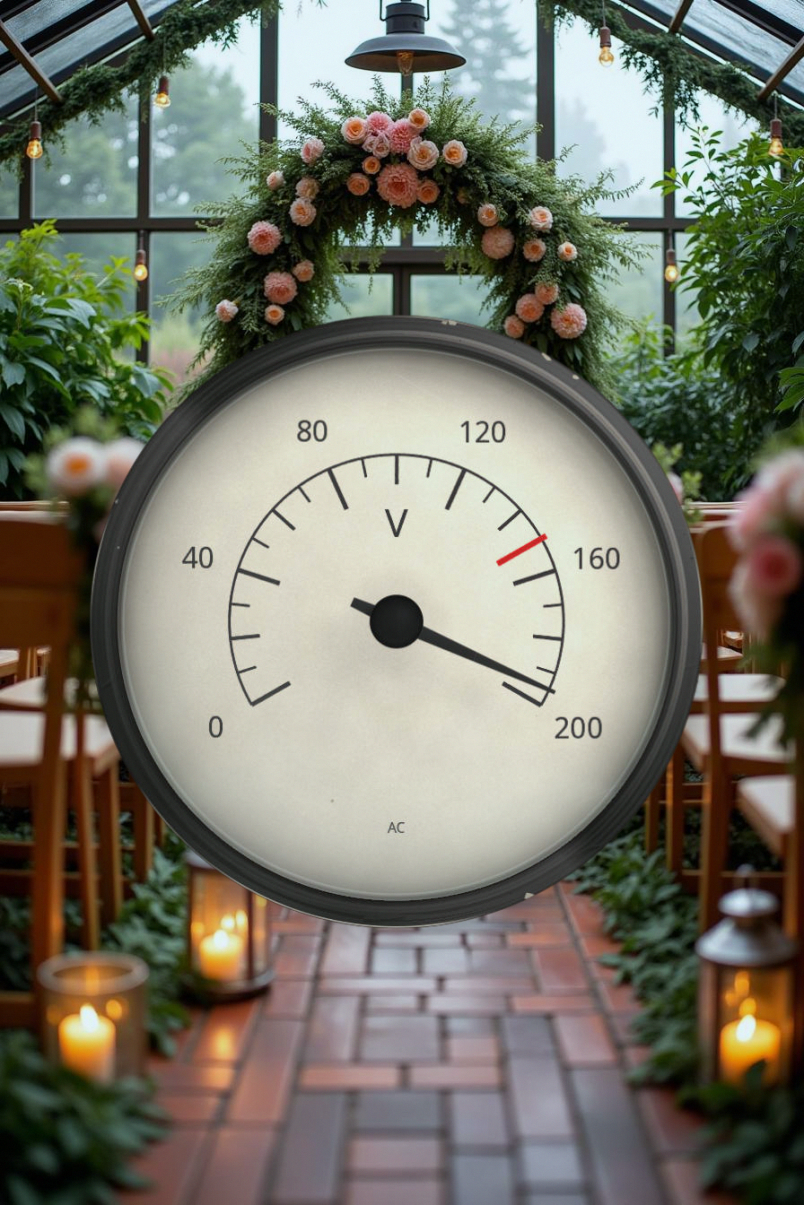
195 V
